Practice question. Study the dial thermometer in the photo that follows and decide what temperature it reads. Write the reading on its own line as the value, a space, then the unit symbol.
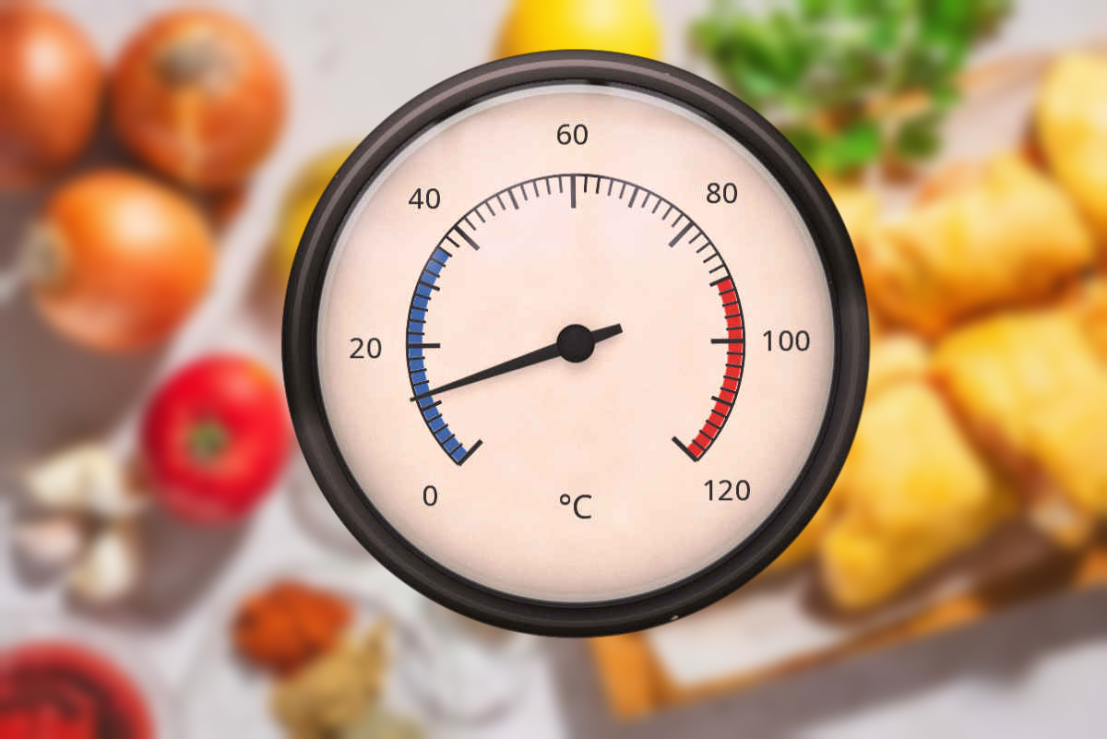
12 °C
